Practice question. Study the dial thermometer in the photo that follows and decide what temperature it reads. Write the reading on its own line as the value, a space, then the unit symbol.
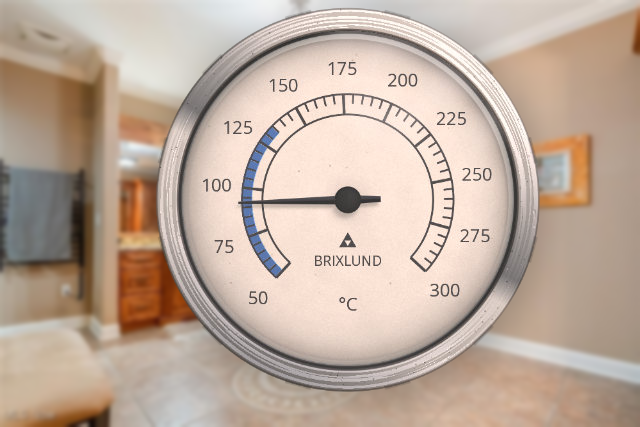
92.5 °C
